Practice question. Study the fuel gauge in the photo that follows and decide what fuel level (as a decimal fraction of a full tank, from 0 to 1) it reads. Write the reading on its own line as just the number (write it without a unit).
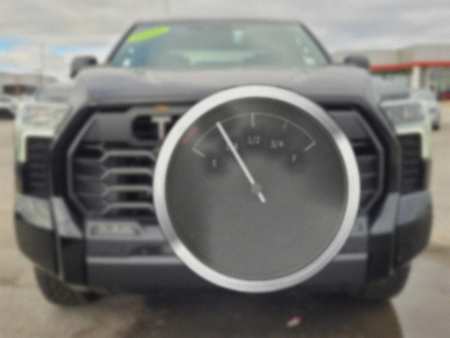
0.25
